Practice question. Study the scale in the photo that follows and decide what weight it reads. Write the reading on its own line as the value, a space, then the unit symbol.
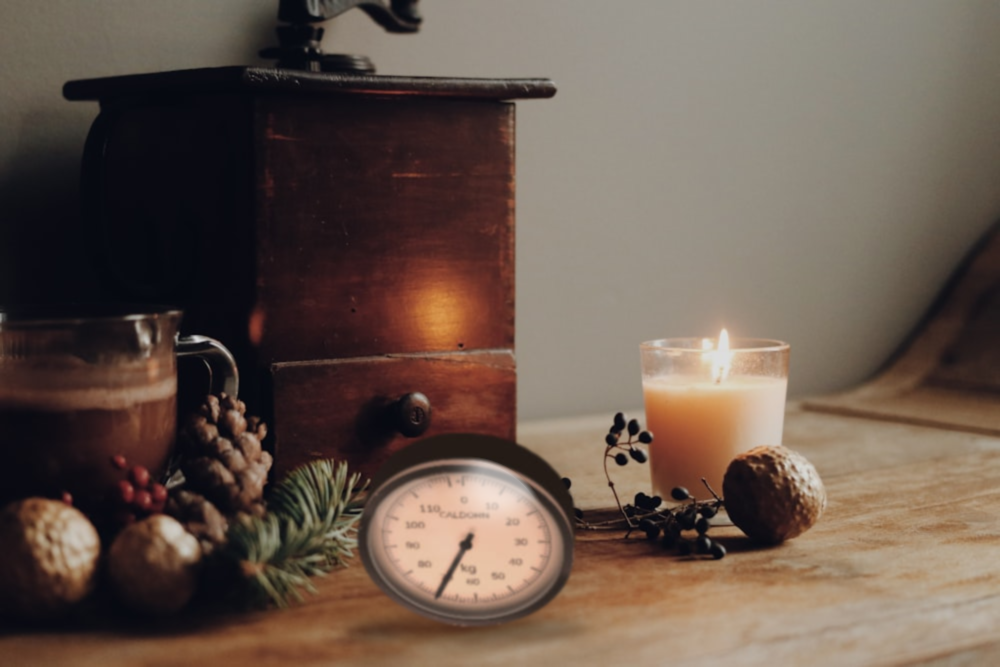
70 kg
